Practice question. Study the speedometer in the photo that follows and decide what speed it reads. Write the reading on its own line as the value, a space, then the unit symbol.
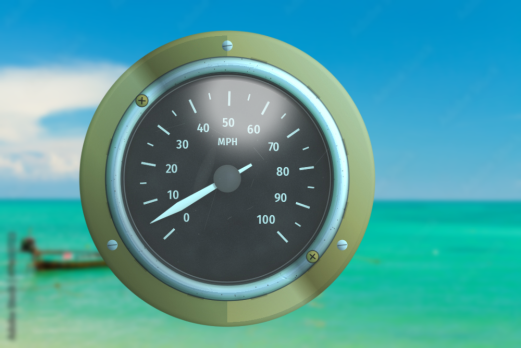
5 mph
